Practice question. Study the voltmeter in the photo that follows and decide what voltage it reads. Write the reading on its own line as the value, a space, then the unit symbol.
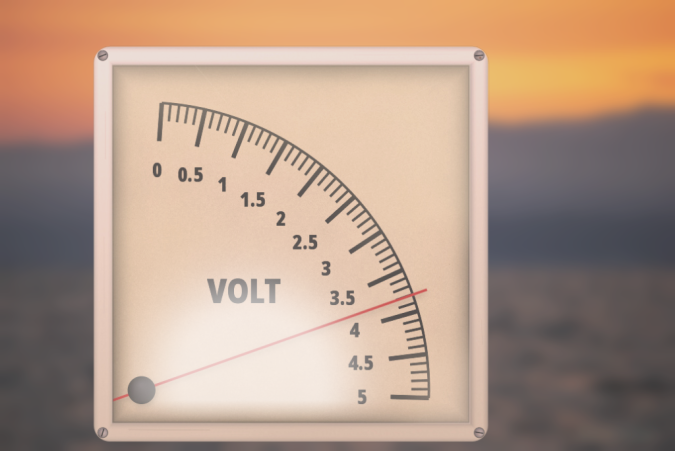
3.8 V
